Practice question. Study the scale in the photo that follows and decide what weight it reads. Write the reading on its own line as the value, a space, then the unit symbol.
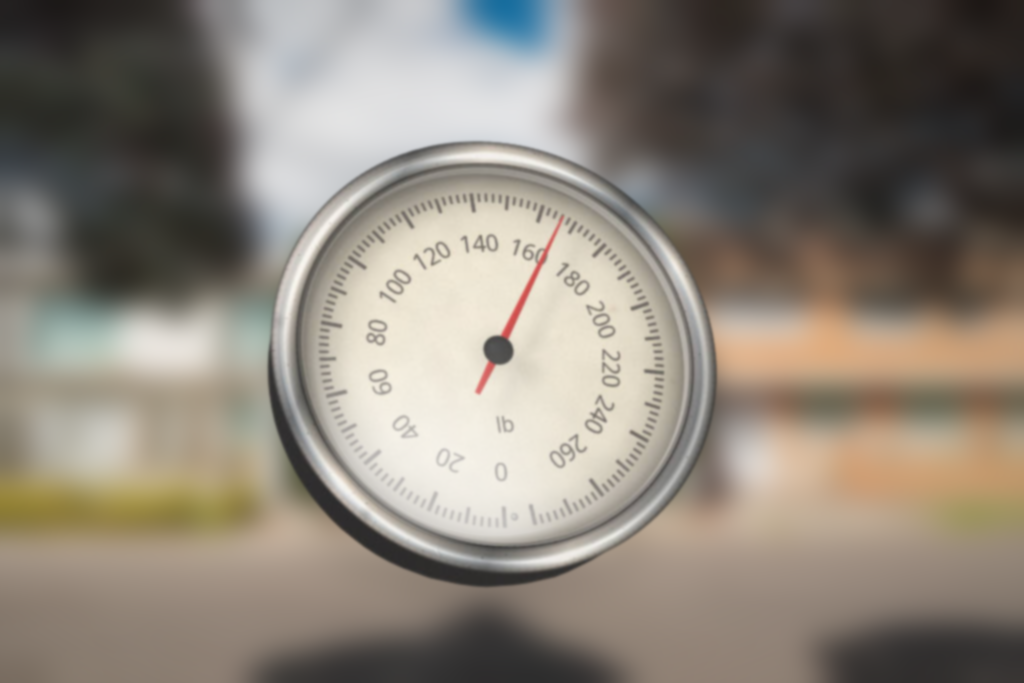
166 lb
